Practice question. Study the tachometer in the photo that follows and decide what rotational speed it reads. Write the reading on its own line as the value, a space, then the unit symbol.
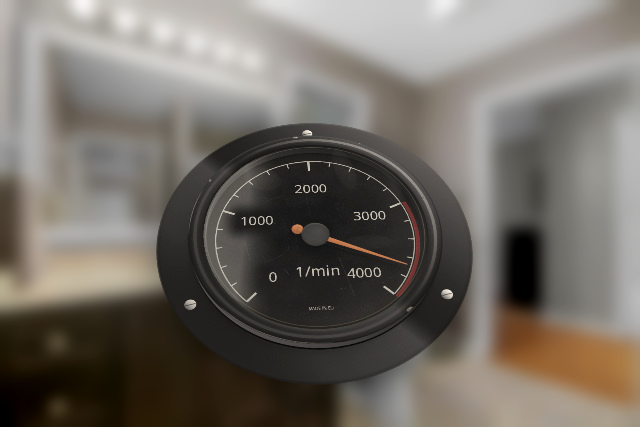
3700 rpm
